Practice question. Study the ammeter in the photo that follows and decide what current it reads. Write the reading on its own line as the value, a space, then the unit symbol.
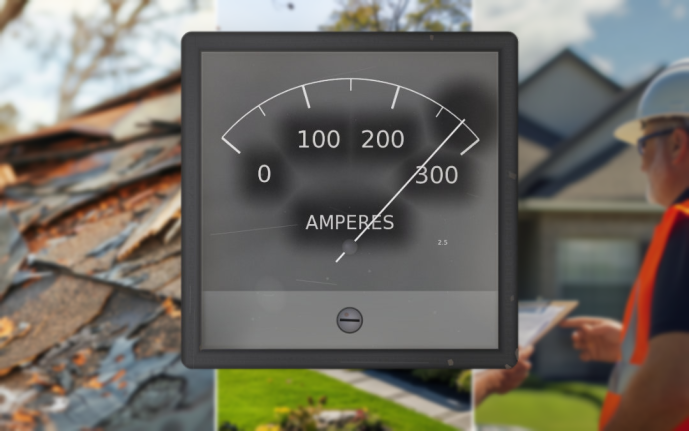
275 A
